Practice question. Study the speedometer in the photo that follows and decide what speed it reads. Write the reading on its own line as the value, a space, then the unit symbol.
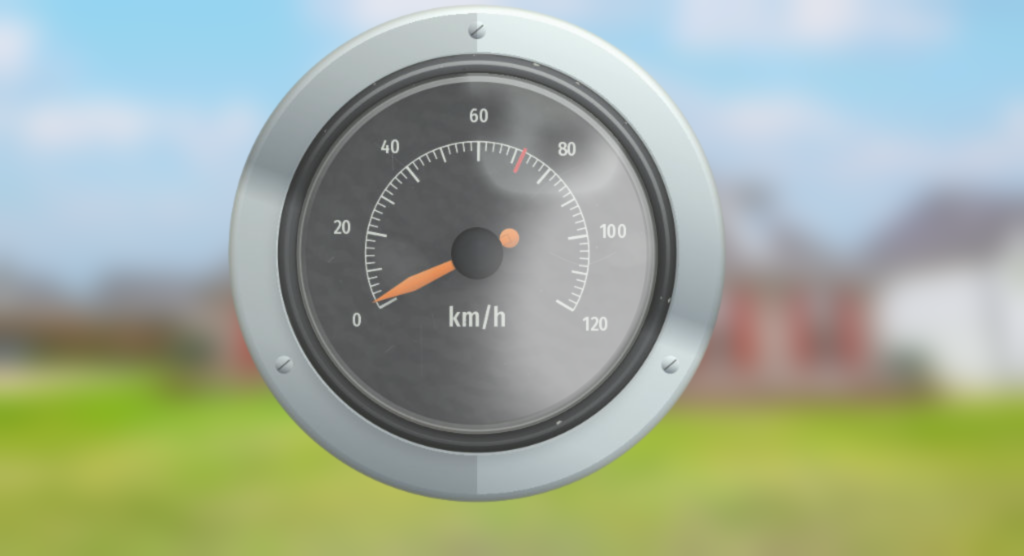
2 km/h
